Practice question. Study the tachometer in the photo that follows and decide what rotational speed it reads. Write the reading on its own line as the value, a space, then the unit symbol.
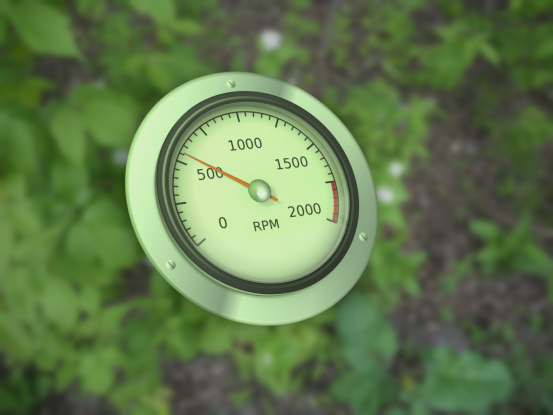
550 rpm
